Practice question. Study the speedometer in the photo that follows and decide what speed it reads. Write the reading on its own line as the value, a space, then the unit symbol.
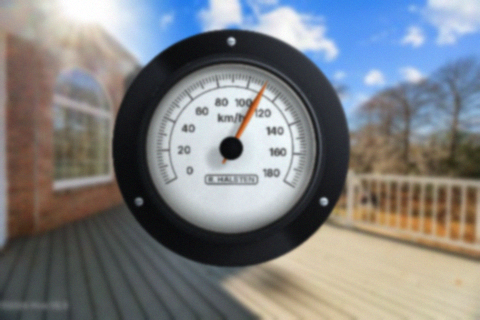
110 km/h
